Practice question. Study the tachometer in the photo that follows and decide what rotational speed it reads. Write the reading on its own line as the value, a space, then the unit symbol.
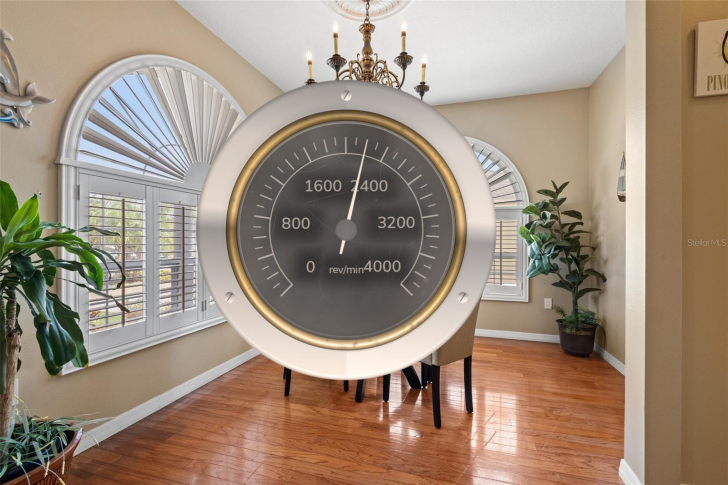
2200 rpm
